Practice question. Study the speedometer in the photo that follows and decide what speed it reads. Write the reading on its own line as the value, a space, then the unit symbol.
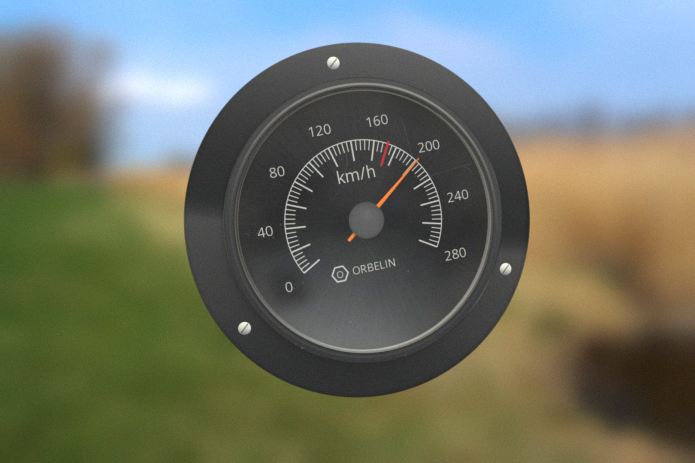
200 km/h
